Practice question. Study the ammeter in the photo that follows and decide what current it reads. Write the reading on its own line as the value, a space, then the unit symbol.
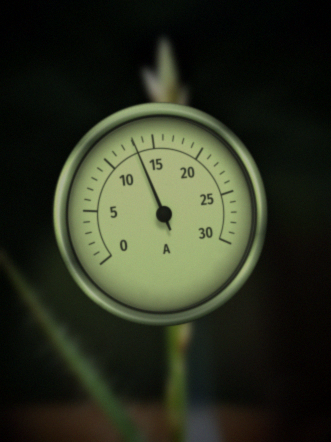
13 A
